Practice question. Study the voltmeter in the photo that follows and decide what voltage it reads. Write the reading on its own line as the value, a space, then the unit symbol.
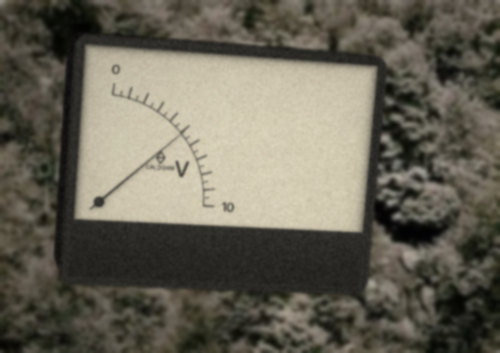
5 V
